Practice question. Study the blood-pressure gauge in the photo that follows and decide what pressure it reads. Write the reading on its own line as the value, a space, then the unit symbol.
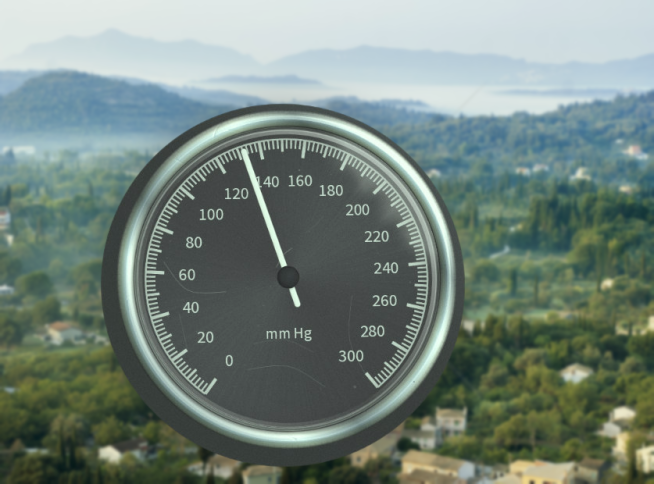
132 mmHg
